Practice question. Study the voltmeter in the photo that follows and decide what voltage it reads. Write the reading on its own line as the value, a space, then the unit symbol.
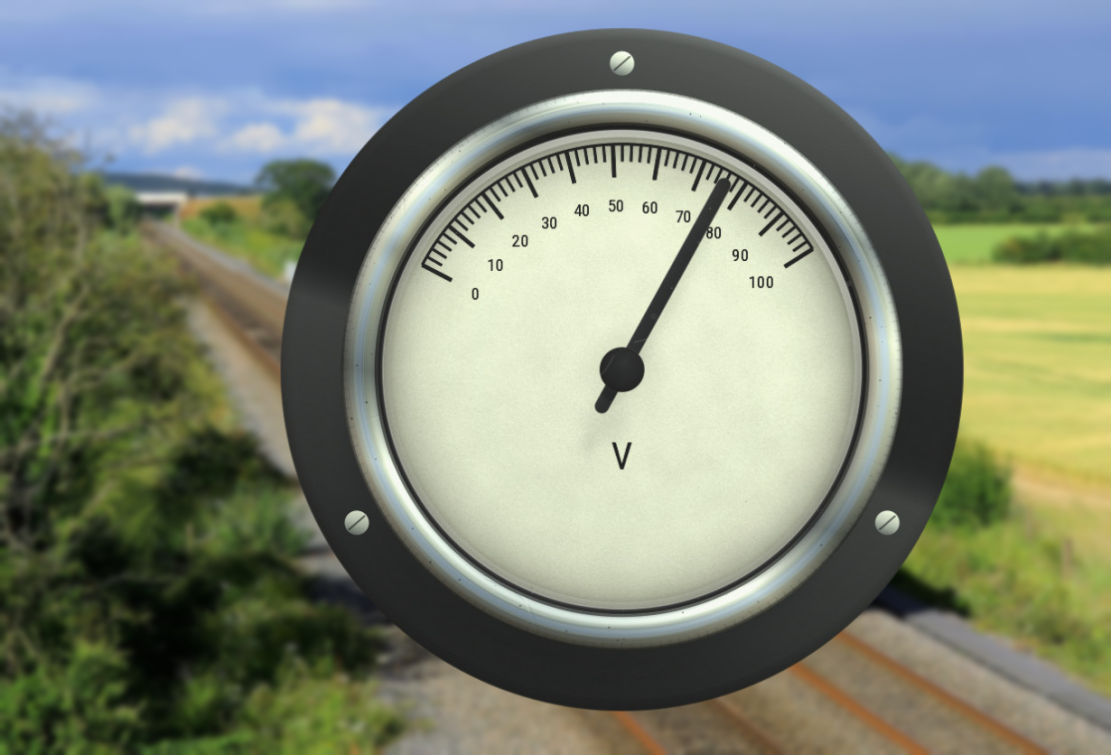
76 V
